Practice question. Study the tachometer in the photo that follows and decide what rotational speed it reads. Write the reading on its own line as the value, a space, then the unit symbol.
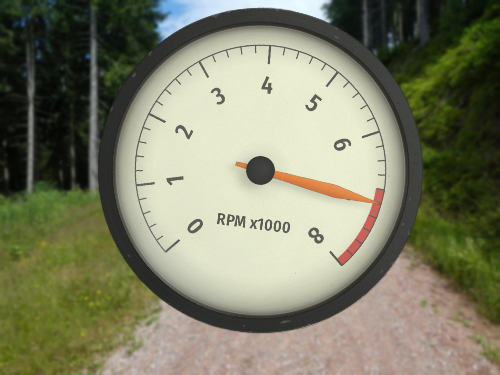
7000 rpm
